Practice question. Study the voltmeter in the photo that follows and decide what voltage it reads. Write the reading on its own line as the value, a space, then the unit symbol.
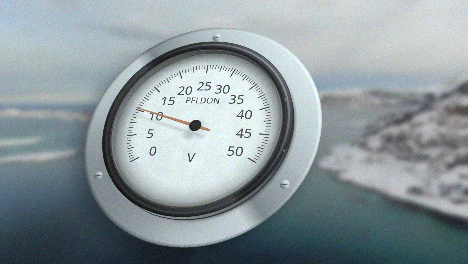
10 V
